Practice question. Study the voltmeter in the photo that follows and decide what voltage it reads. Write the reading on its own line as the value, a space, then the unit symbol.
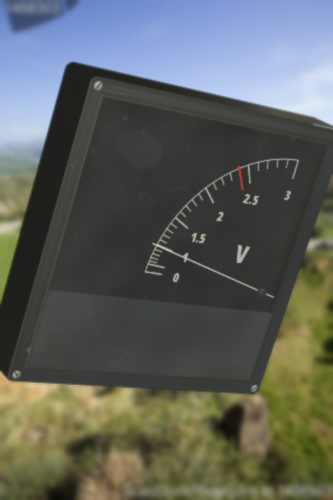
1 V
